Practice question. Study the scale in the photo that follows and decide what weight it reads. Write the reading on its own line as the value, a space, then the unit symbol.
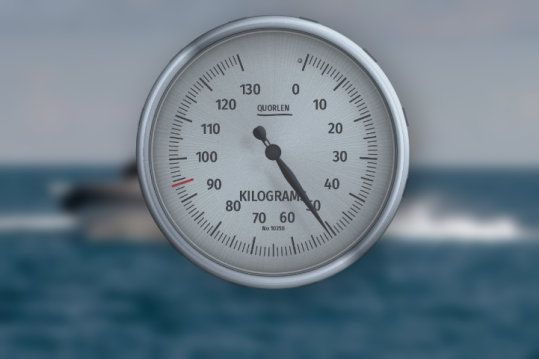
51 kg
